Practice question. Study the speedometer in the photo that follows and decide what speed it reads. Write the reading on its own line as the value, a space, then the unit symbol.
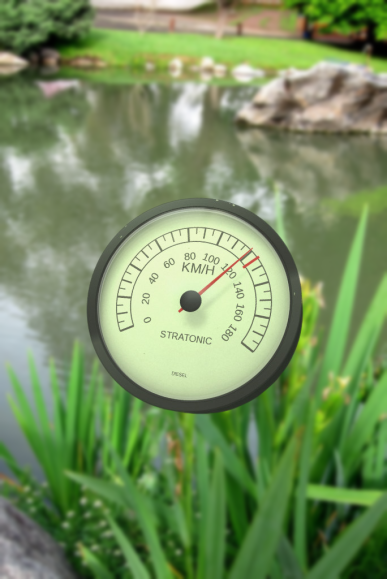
120 km/h
